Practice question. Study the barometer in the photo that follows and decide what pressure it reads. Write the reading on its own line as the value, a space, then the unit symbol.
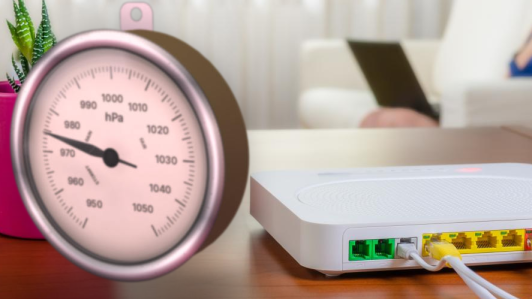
975 hPa
